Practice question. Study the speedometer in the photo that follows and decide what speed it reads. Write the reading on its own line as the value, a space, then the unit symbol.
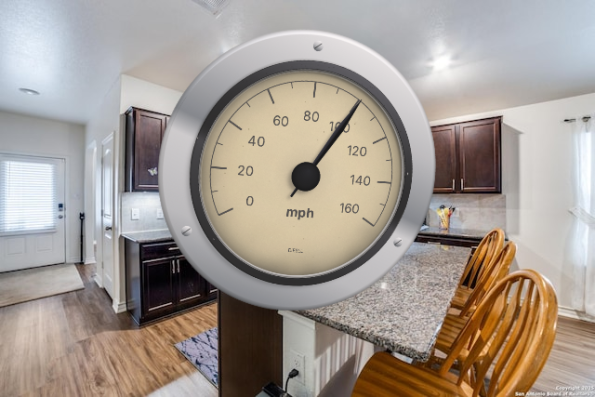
100 mph
